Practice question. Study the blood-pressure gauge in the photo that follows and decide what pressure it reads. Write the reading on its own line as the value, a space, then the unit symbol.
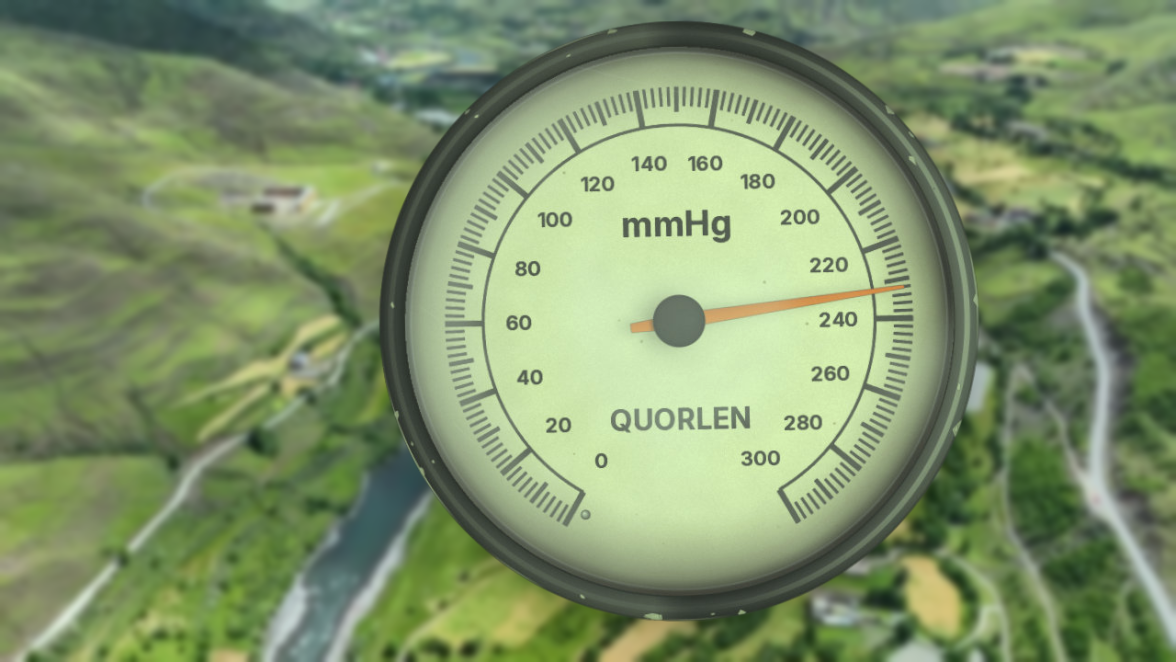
232 mmHg
